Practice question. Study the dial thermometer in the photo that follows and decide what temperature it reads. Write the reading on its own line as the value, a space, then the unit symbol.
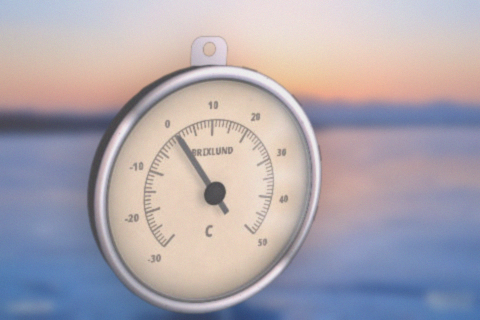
0 °C
